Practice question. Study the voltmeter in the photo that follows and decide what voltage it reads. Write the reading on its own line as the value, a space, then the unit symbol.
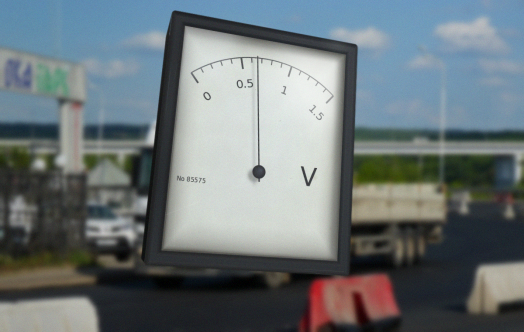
0.65 V
